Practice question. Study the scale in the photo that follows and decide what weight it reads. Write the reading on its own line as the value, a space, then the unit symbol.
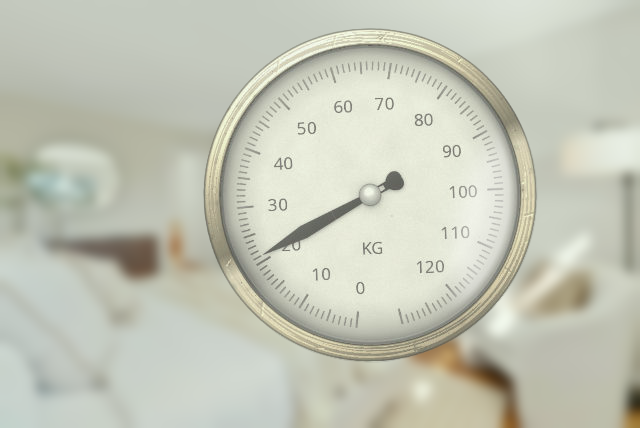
21 kg
